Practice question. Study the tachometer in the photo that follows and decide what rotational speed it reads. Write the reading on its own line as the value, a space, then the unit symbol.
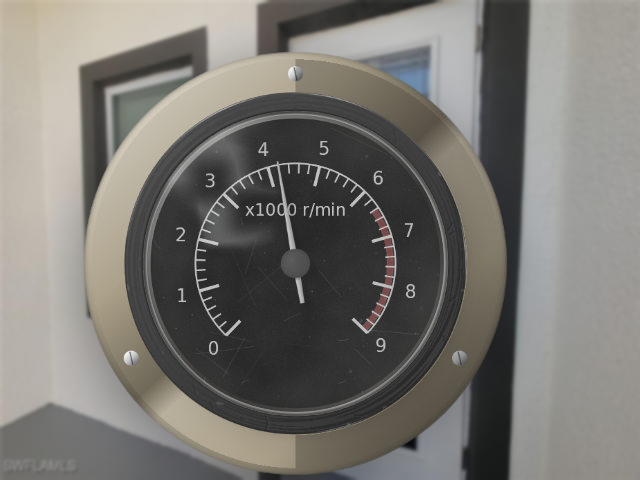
4200 rpm
